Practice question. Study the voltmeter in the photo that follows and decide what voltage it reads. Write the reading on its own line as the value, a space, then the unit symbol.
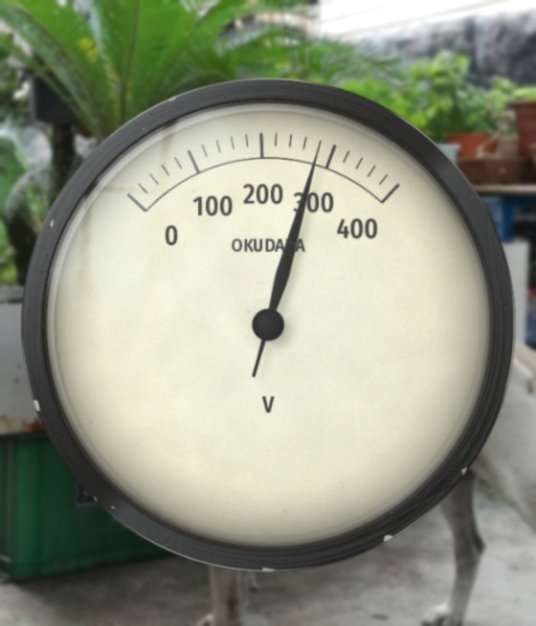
280 V
